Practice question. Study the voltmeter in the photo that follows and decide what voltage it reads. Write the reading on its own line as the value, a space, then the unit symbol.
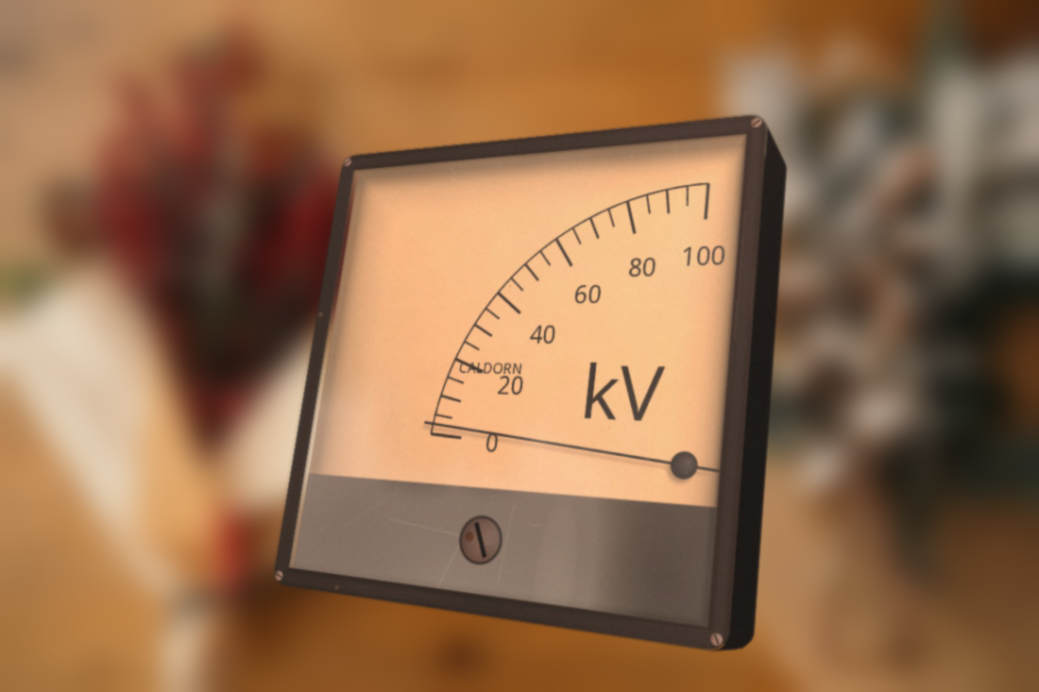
2.5 kV
